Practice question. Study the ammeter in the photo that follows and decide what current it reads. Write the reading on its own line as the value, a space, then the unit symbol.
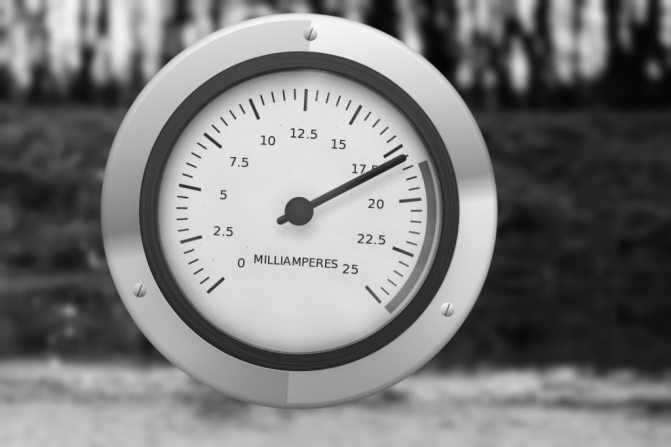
18 mA
